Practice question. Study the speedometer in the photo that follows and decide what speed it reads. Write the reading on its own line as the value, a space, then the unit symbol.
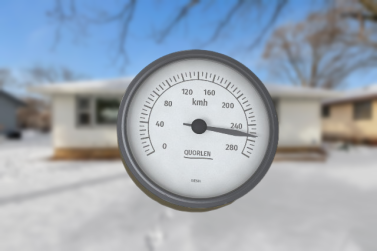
255 km/h
